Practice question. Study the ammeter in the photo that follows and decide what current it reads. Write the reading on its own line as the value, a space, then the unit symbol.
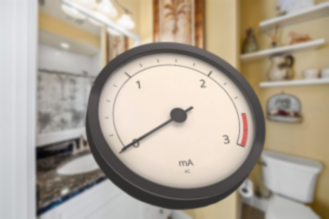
0 mA
